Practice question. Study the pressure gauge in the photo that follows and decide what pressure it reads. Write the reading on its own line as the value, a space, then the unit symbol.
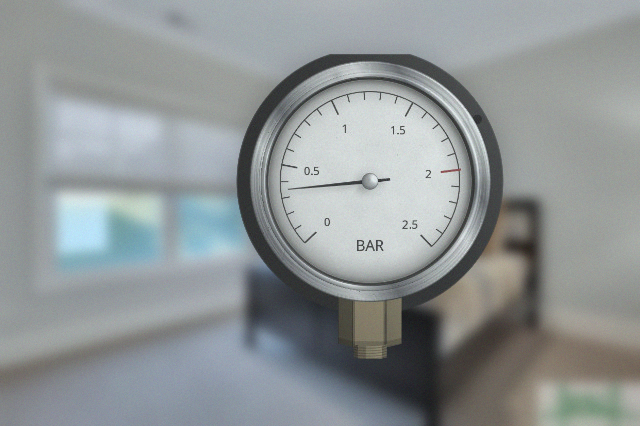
0.35 bar
